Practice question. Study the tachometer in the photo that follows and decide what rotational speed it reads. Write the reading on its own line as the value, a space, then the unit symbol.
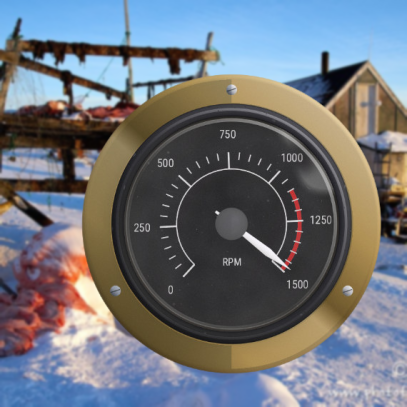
1475 rpm
